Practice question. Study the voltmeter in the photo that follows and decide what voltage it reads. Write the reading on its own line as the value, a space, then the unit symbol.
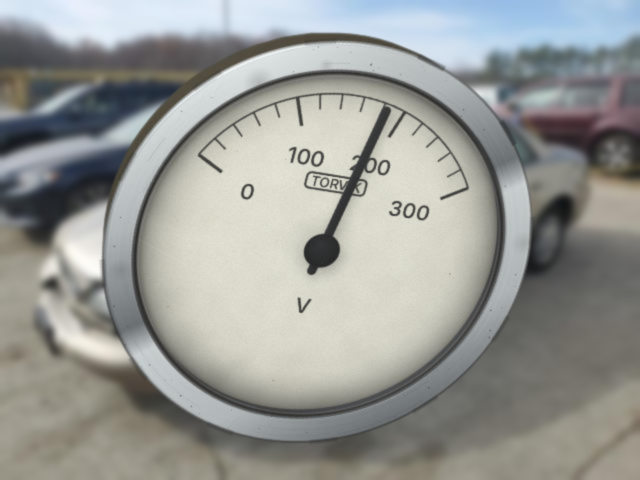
180 V
